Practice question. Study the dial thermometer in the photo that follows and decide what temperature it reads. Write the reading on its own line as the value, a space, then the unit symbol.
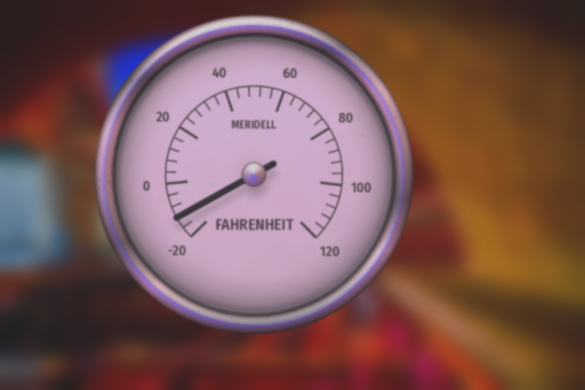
-12 °F
